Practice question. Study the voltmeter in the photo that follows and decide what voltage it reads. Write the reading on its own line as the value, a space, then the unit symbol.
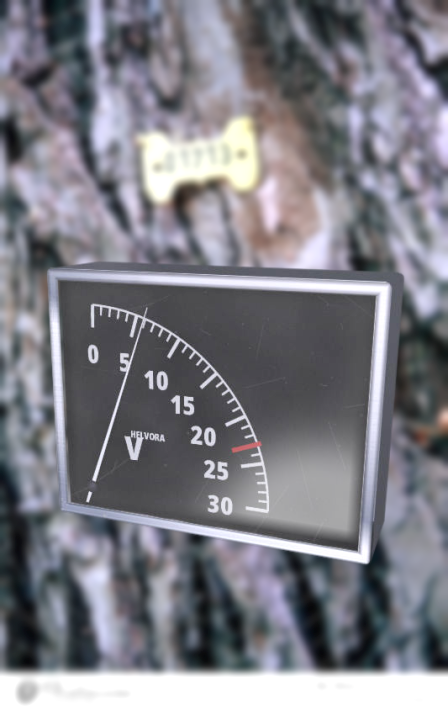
6 V
